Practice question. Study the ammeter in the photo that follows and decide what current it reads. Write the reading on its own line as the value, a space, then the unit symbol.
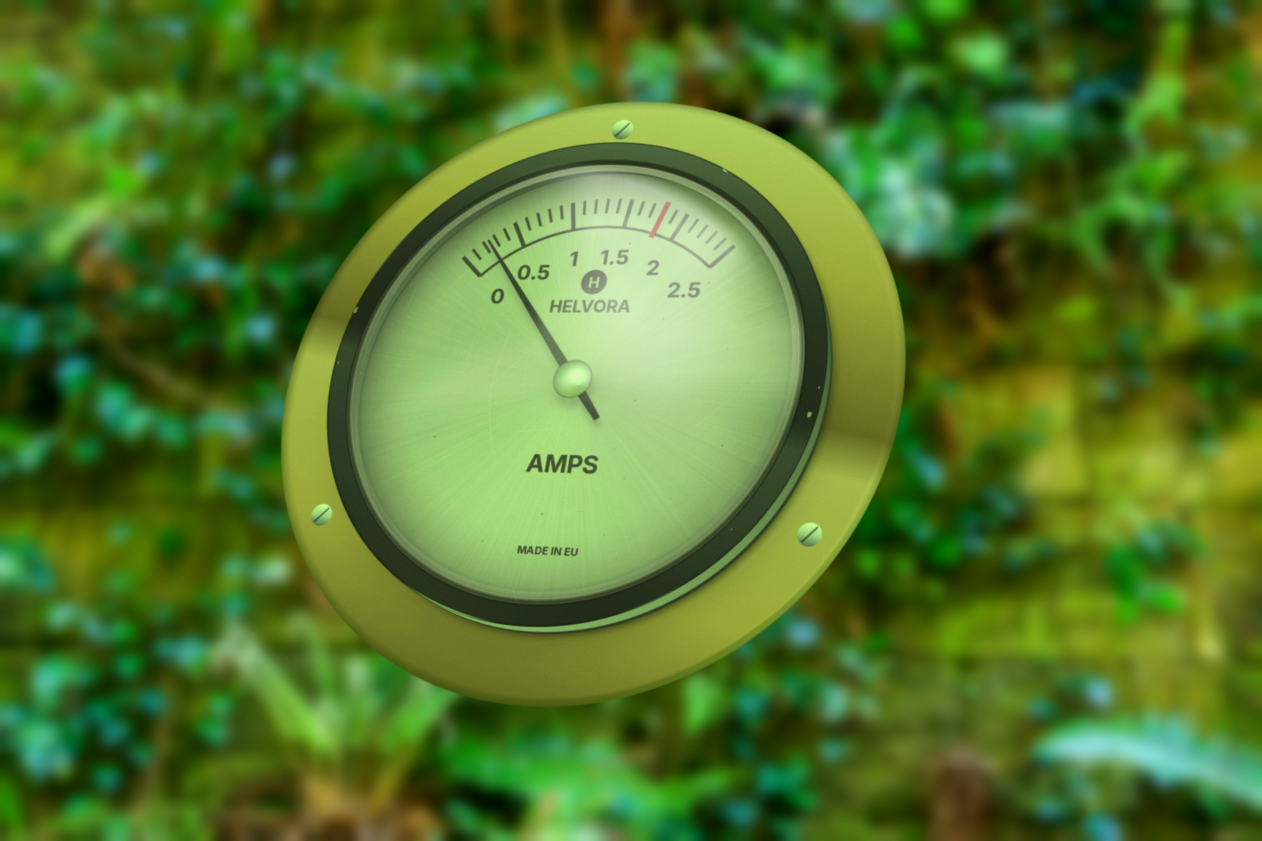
0.25 A
